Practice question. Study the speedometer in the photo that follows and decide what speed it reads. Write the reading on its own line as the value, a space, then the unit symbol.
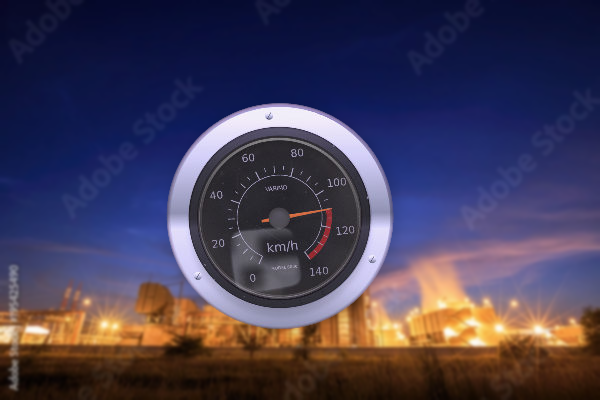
110 km/h
